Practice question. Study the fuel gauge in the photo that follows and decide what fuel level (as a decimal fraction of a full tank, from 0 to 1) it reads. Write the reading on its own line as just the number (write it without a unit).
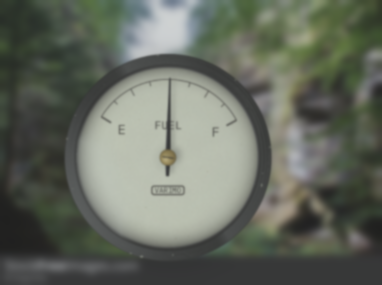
0.5
